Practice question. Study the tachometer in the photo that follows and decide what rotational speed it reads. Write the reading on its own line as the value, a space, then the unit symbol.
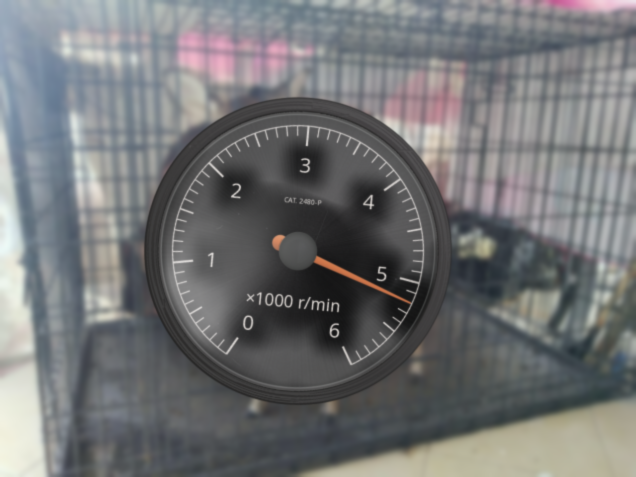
5200 rpm
